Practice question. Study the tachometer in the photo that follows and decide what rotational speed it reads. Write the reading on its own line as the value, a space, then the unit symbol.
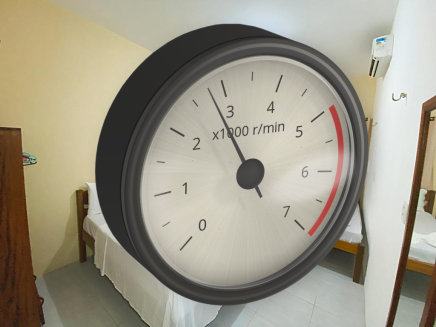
2750 rpm
